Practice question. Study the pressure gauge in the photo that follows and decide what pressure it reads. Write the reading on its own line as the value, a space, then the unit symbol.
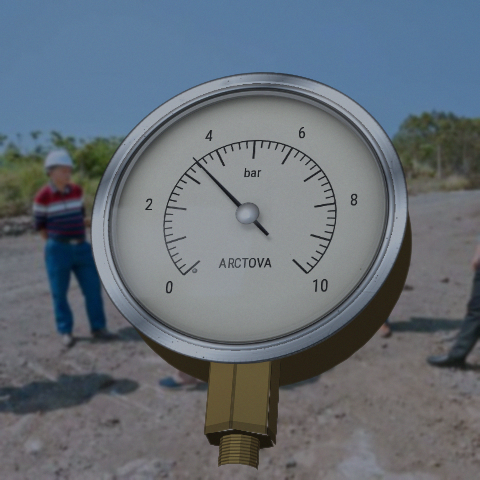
3.4 bar
